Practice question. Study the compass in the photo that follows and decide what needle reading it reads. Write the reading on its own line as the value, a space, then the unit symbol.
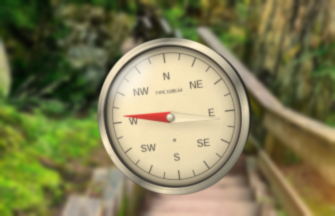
277.5 °
